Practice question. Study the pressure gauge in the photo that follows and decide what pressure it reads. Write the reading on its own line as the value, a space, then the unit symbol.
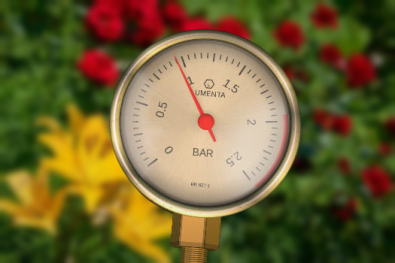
0.95 bar
